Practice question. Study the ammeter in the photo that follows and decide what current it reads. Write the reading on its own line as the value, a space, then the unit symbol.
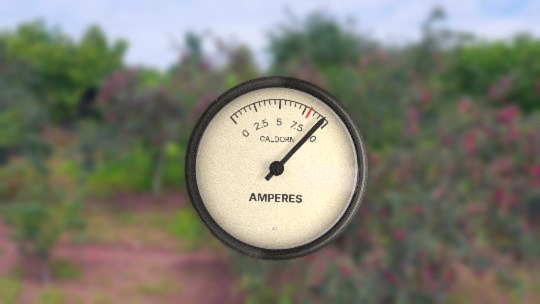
9.5 A
